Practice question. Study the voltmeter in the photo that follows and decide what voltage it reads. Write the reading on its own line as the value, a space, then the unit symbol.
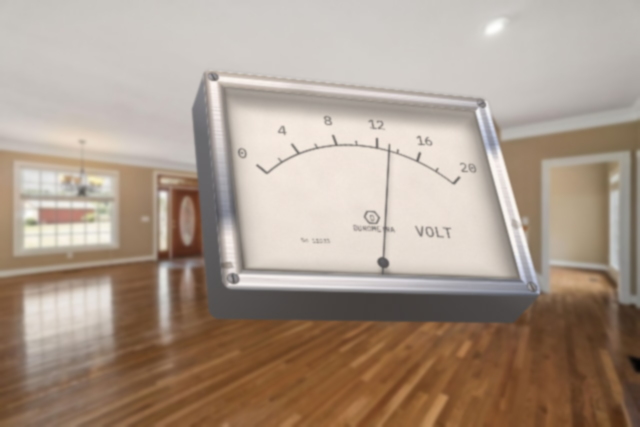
13 V
